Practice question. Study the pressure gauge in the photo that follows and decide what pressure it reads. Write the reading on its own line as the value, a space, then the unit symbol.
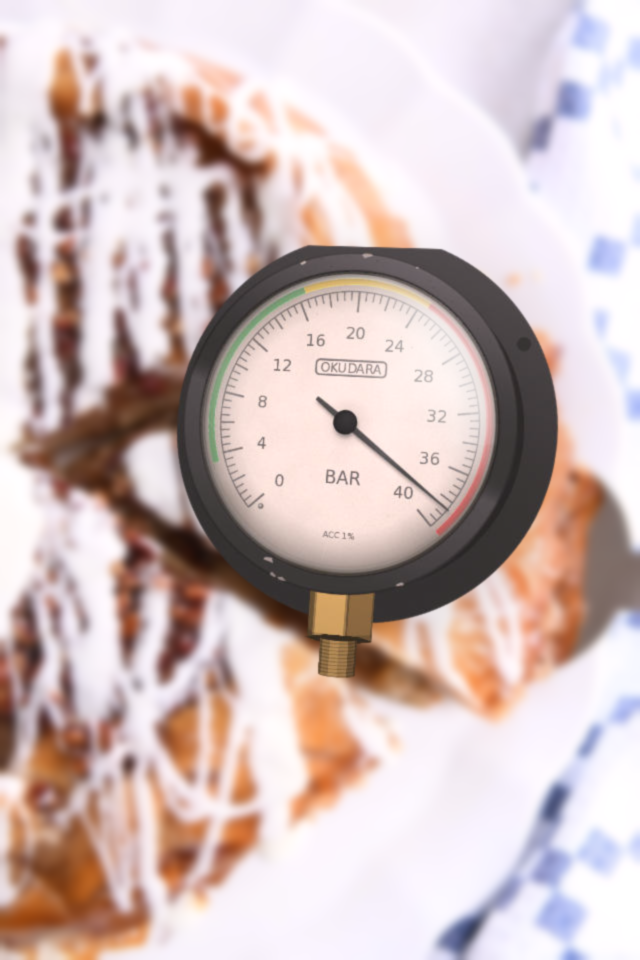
38.5 bar
